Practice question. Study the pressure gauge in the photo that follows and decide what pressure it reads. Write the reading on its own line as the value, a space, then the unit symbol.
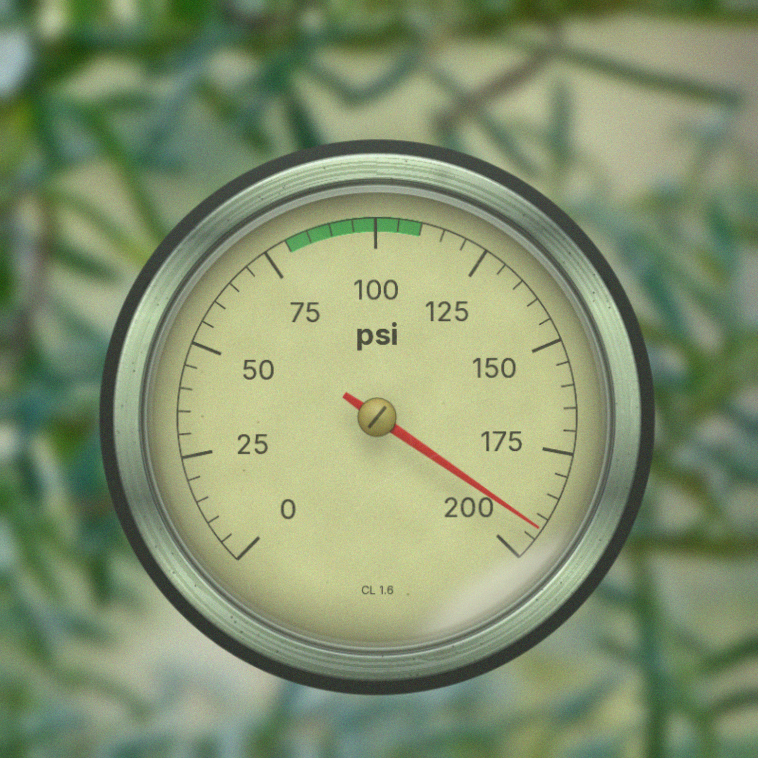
192.5 psi
